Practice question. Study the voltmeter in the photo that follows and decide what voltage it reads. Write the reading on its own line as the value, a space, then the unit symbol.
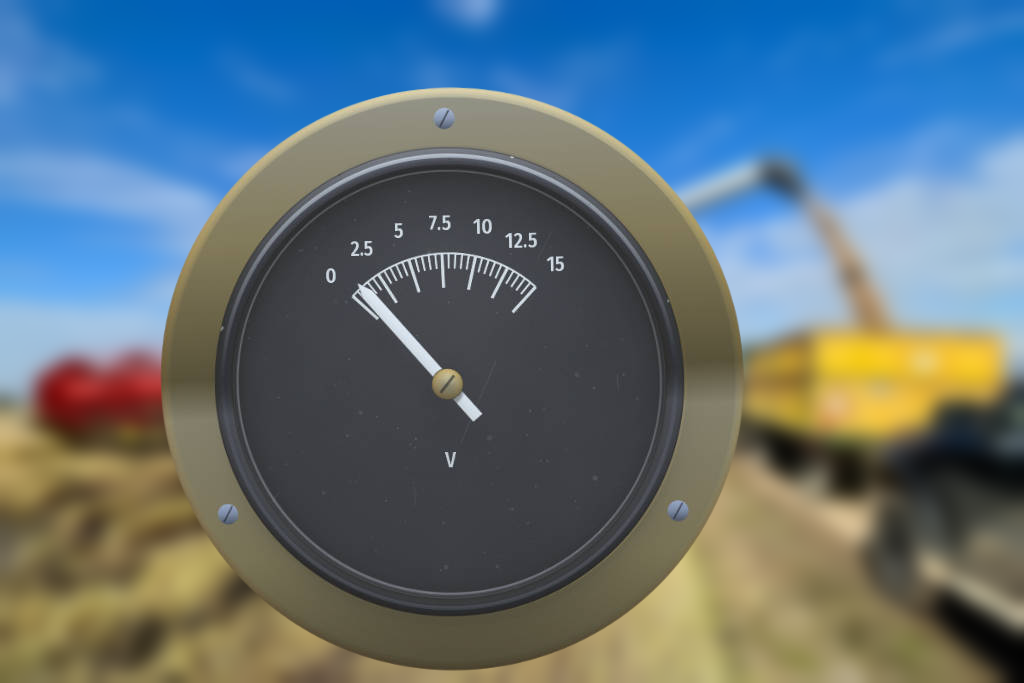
1 V
